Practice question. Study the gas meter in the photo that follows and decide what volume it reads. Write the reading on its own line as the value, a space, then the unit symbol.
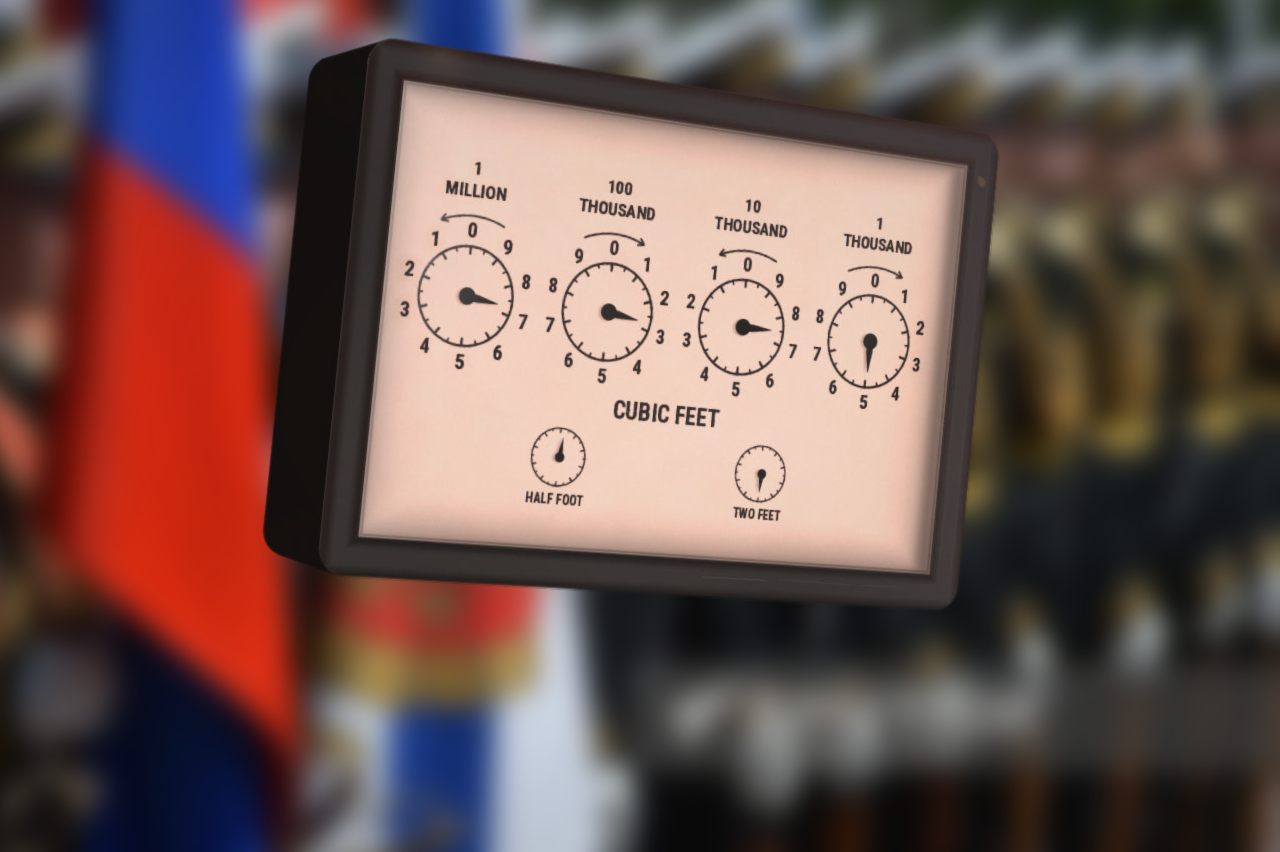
727500 ft³
